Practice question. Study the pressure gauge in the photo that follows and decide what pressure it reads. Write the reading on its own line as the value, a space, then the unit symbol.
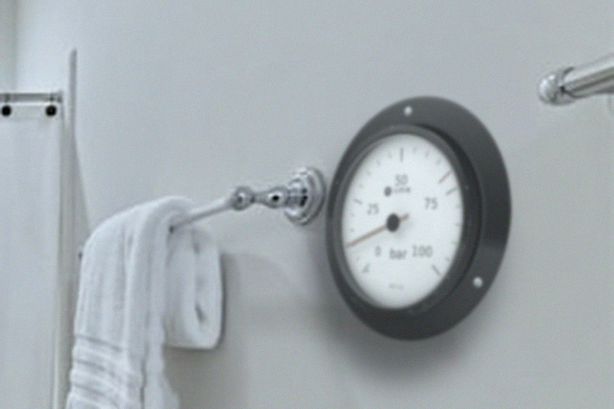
10 bar
